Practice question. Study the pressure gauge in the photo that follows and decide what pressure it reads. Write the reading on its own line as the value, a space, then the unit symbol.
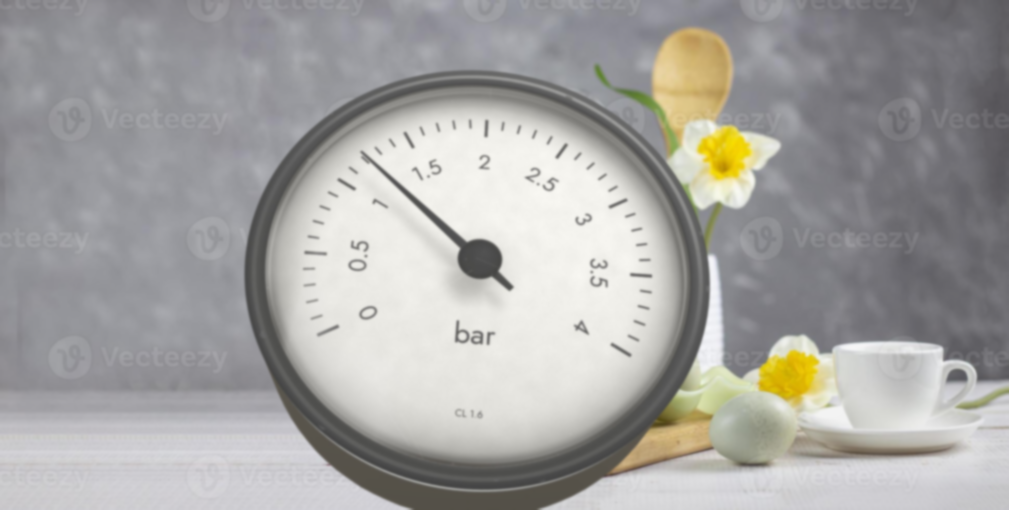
1.2 bar
